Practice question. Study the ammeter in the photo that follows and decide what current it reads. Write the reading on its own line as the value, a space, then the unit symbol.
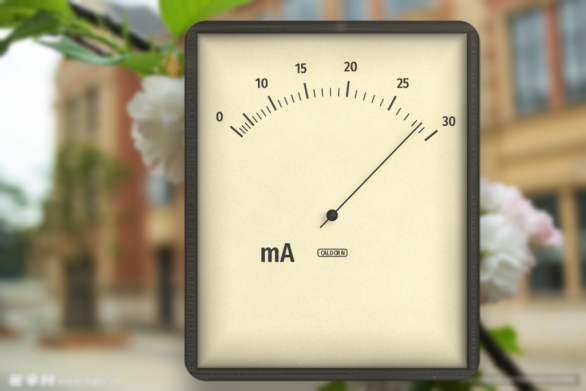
28.5 mA
